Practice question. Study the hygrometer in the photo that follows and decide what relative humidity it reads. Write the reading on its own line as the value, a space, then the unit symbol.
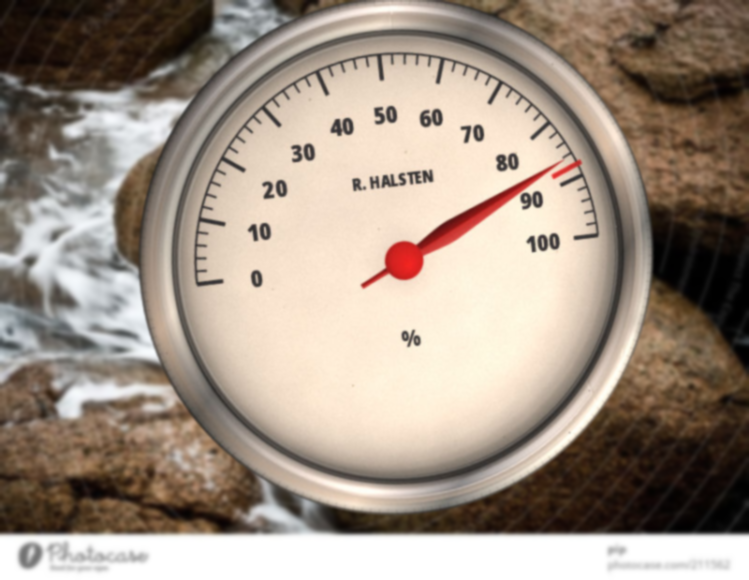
86 %
